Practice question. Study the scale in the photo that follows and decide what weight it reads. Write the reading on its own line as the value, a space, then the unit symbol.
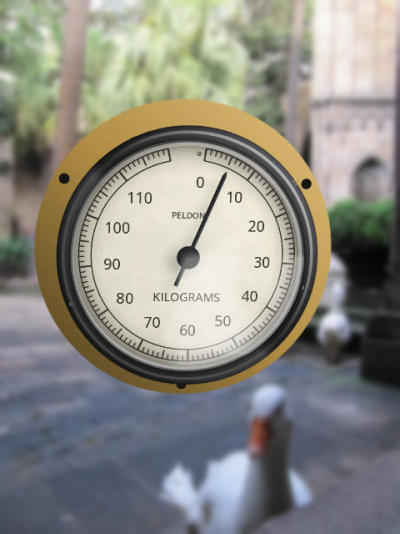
5 kg
